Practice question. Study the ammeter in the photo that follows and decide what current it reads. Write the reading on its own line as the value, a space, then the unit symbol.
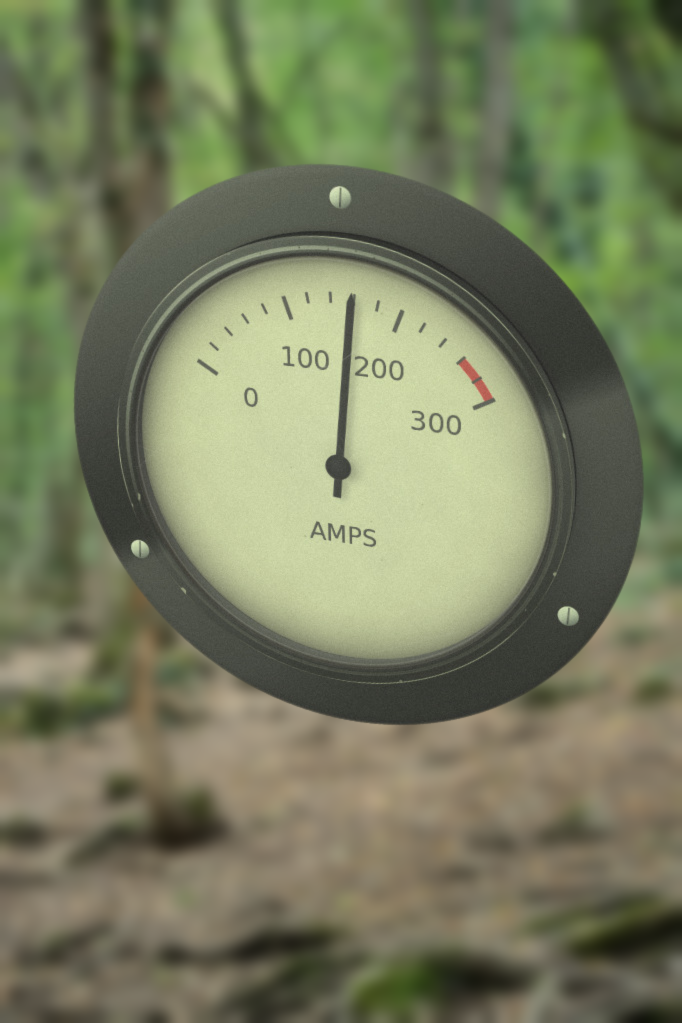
160 A
